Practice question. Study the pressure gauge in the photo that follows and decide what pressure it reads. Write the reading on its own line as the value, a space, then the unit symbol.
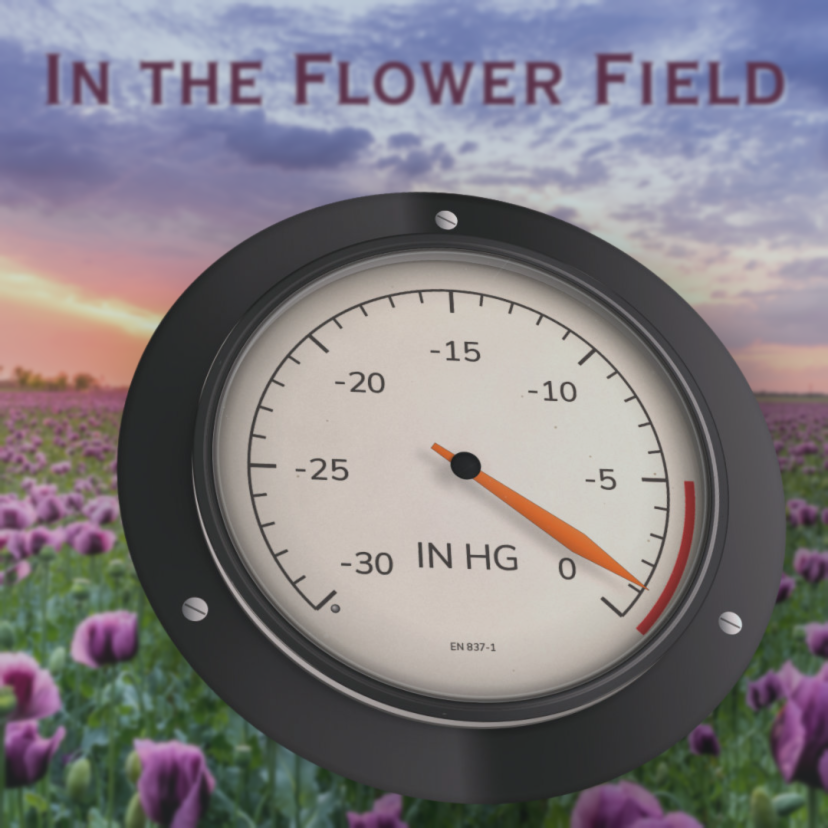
-1 inHg
